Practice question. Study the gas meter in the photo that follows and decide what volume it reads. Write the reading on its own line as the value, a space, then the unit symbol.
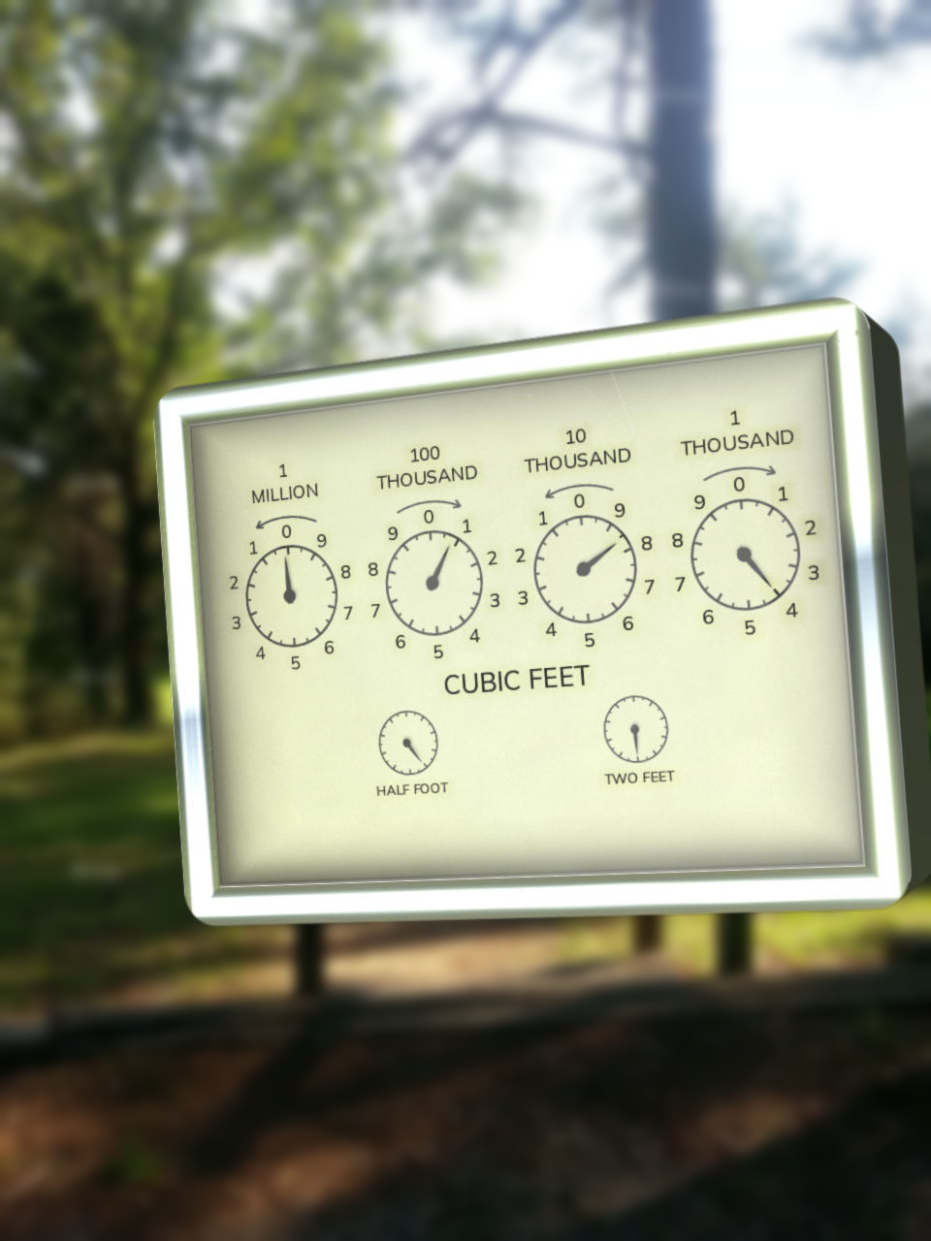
8400 ft³
